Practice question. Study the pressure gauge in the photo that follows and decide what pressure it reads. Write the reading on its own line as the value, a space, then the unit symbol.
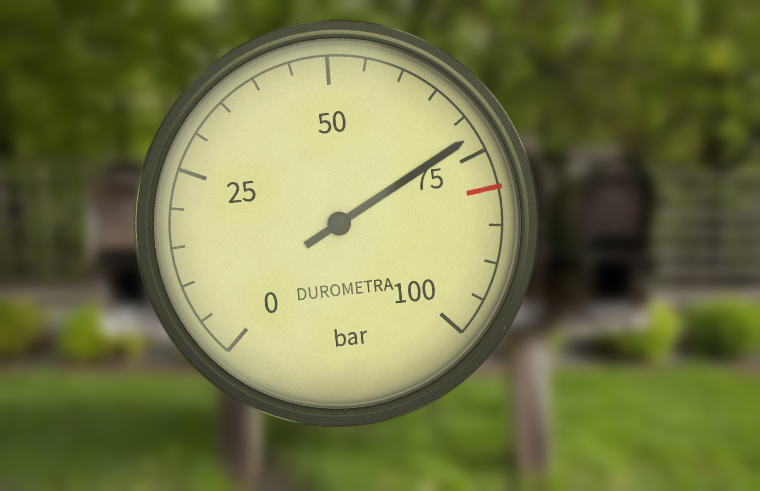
72.5 bar
